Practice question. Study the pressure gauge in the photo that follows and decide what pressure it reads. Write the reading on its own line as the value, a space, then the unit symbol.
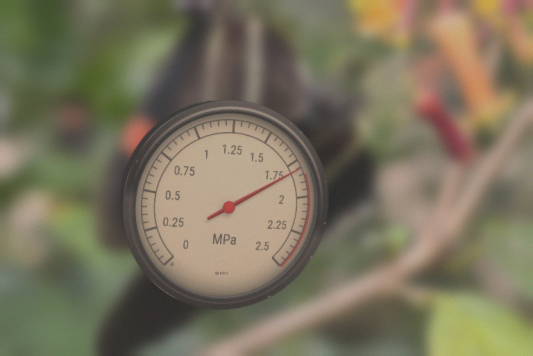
1.8 MPa
